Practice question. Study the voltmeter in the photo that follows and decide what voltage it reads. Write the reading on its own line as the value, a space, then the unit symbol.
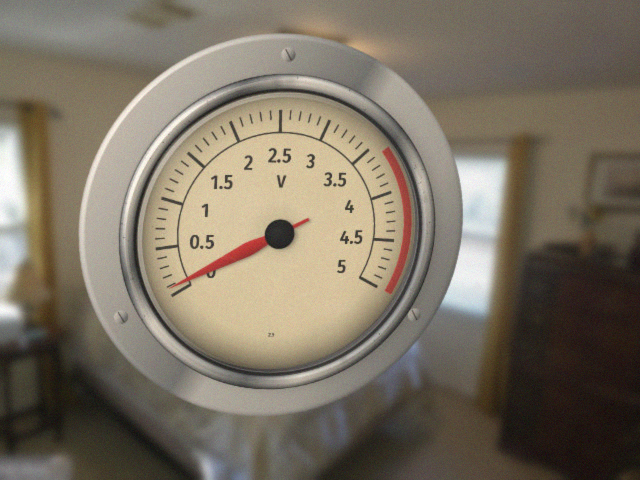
0.1 V
